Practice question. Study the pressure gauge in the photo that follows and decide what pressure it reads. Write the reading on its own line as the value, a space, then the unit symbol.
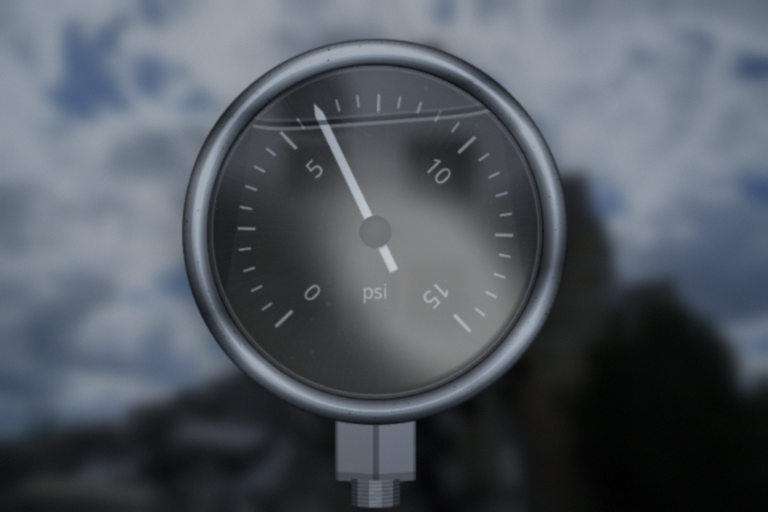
6 psi
